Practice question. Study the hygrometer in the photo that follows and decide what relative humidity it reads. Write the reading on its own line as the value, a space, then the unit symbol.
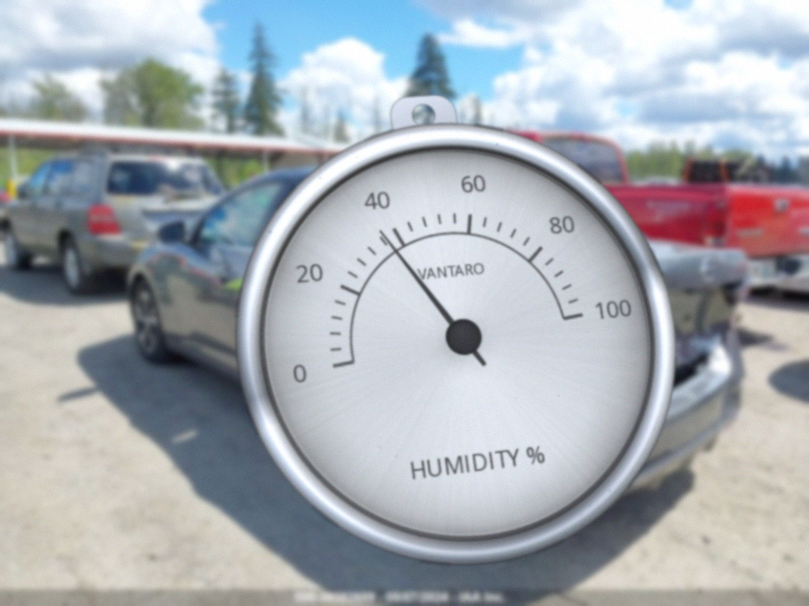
36 %
